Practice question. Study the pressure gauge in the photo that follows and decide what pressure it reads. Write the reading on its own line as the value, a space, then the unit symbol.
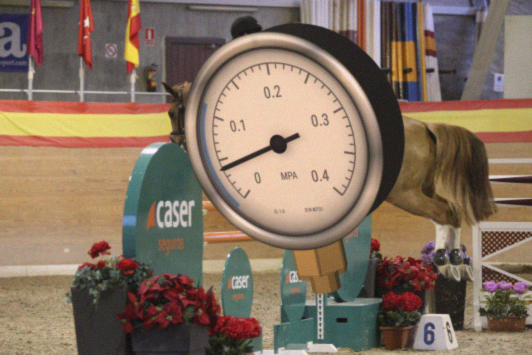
0.04 MPa
